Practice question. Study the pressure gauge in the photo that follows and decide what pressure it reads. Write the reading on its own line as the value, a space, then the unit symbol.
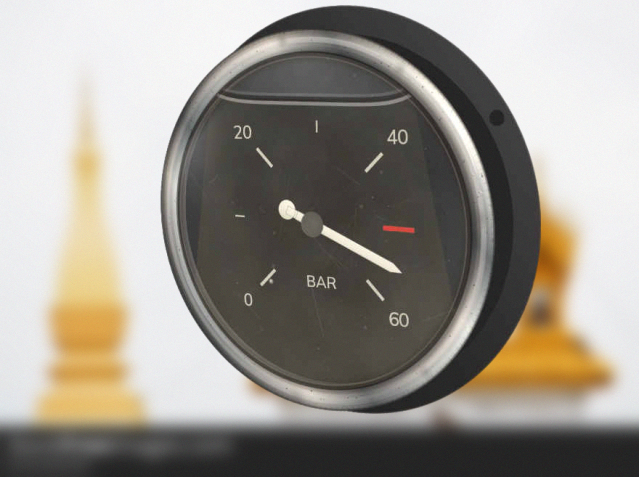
55 bar
